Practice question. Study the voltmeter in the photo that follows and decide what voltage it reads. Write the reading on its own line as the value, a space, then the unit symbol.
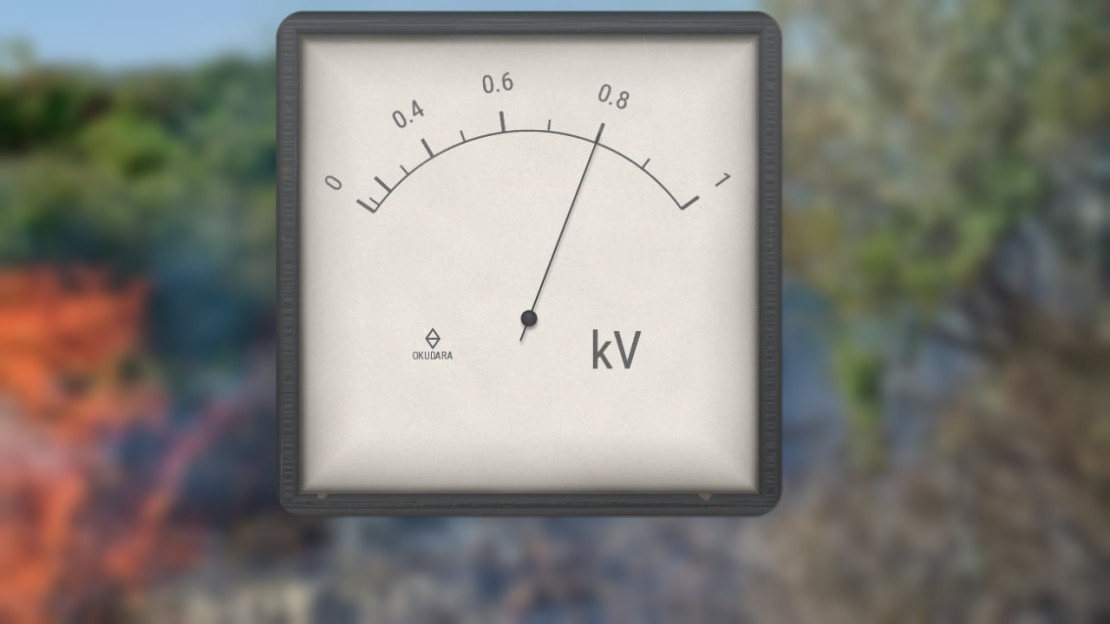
0.8 kV
